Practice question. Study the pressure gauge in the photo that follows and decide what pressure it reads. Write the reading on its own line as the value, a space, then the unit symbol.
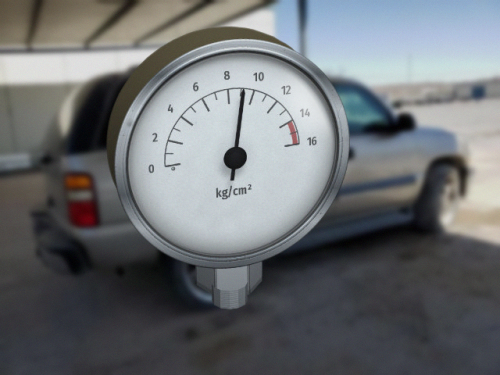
9 kg/cm²
